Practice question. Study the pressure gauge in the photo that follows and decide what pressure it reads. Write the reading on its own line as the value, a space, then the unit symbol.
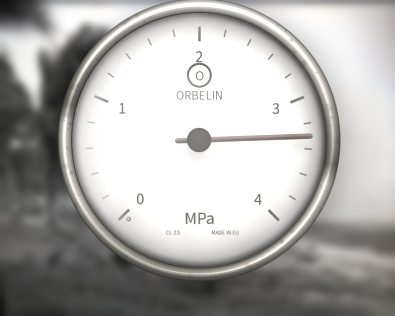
3.3 MPa
